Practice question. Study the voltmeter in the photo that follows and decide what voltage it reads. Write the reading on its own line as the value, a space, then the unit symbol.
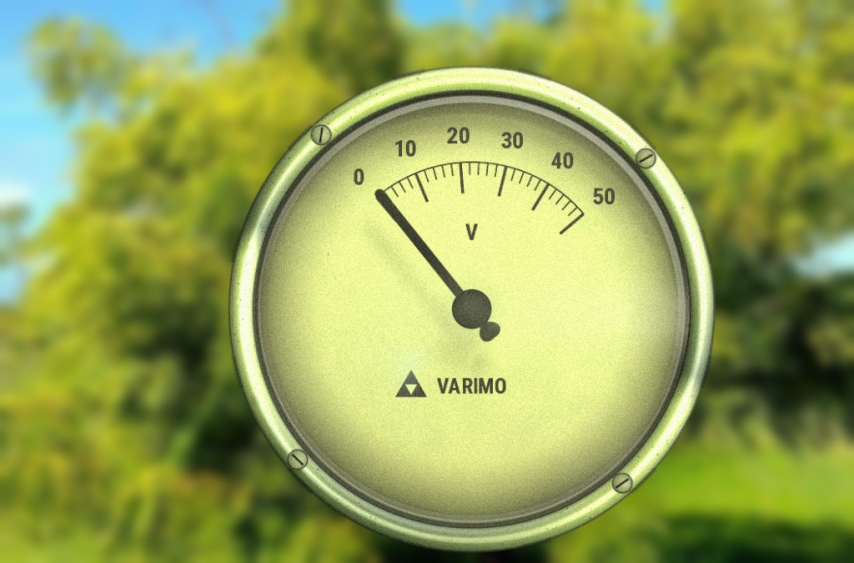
1 V
